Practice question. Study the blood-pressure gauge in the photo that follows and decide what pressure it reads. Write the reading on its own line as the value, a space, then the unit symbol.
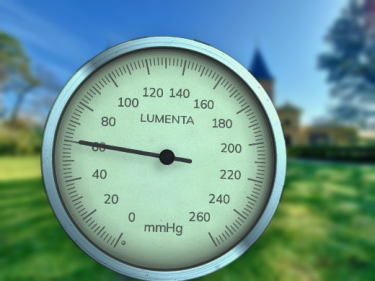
60 mmHg
